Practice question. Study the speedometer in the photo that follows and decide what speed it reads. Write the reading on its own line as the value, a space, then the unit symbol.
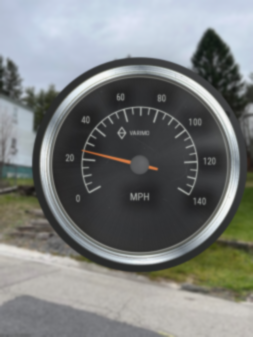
25 mph
